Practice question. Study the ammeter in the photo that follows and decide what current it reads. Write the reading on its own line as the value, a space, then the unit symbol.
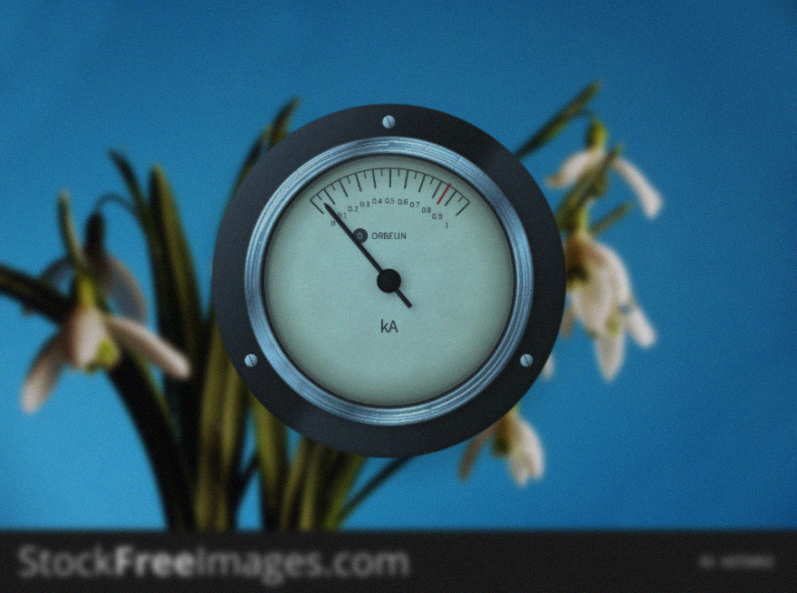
0.05 kA
